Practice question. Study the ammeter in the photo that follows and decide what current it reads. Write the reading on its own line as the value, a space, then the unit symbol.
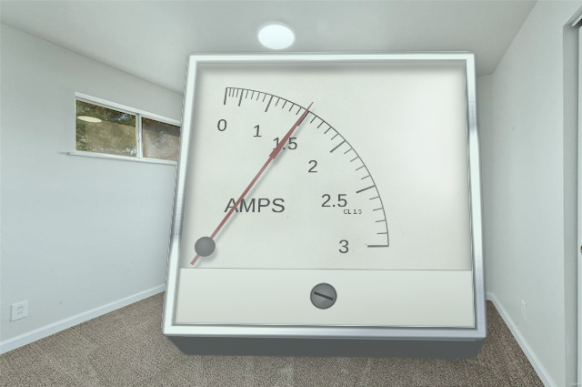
1.5 A
